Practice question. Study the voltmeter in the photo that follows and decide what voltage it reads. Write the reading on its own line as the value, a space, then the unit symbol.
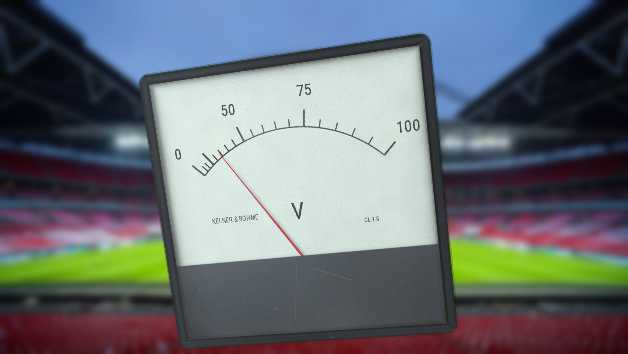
35 V
